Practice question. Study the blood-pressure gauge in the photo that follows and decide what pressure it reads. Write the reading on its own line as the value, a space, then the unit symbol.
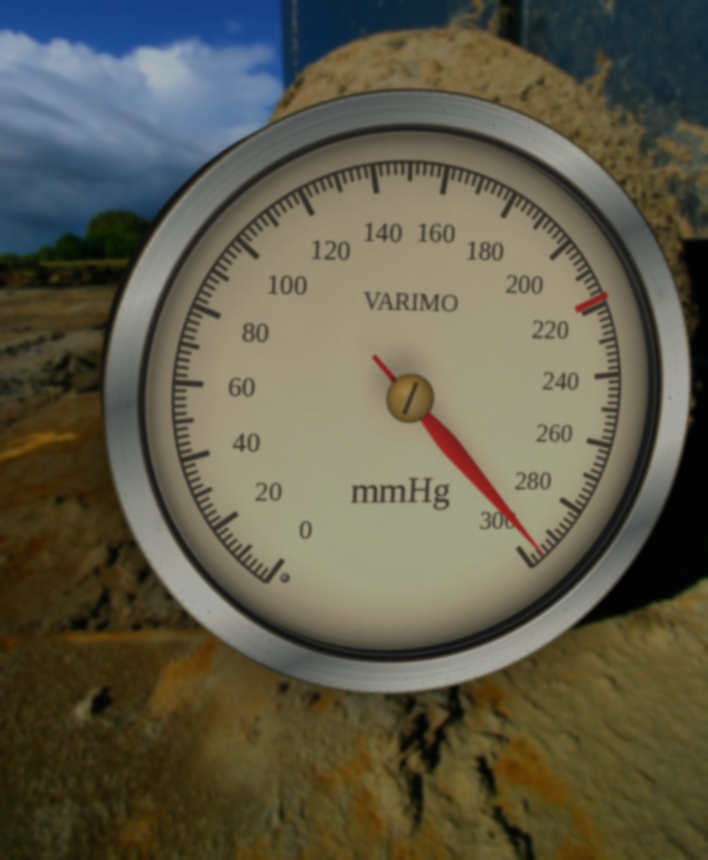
296 mmHg
